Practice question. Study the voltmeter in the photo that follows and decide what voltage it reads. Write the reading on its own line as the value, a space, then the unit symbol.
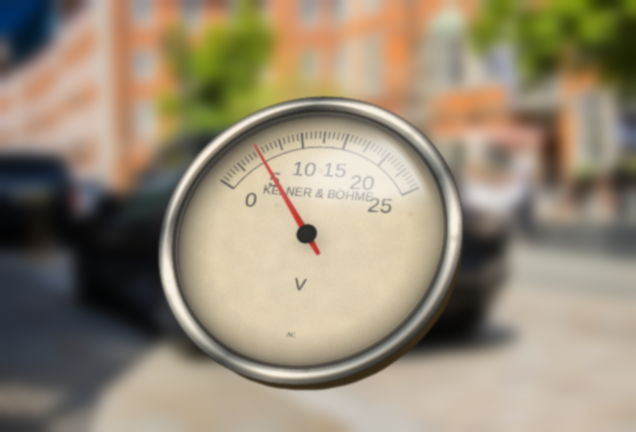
5 V
